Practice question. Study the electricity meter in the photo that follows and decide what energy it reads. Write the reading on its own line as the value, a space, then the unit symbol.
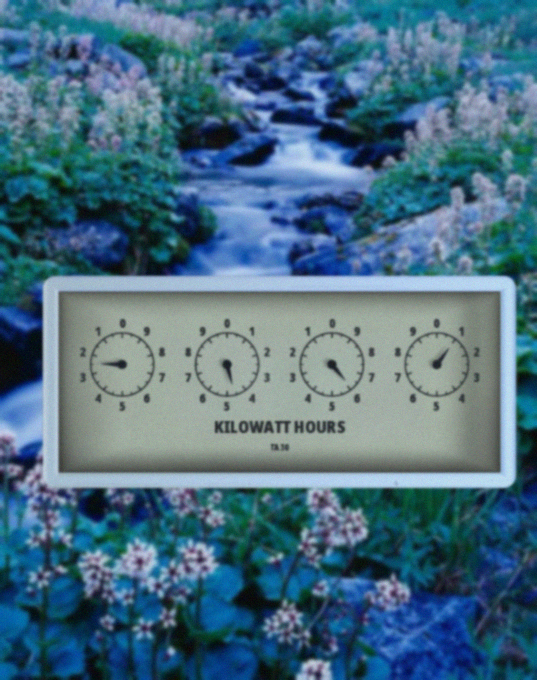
2461 kWh
